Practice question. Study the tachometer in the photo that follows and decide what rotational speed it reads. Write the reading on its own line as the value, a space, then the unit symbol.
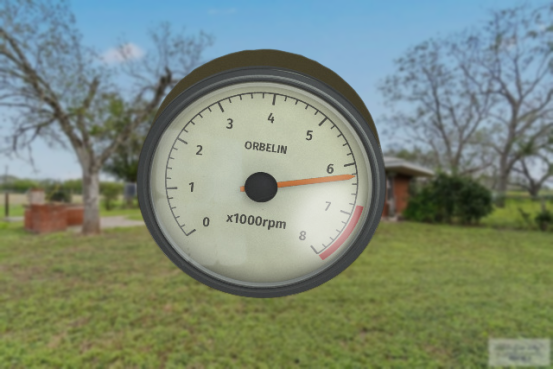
6200 rpm
